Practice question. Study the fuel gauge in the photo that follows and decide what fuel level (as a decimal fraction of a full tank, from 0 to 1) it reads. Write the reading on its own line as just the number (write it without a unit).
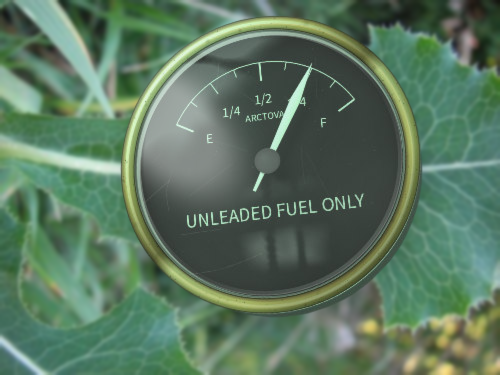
0.75
